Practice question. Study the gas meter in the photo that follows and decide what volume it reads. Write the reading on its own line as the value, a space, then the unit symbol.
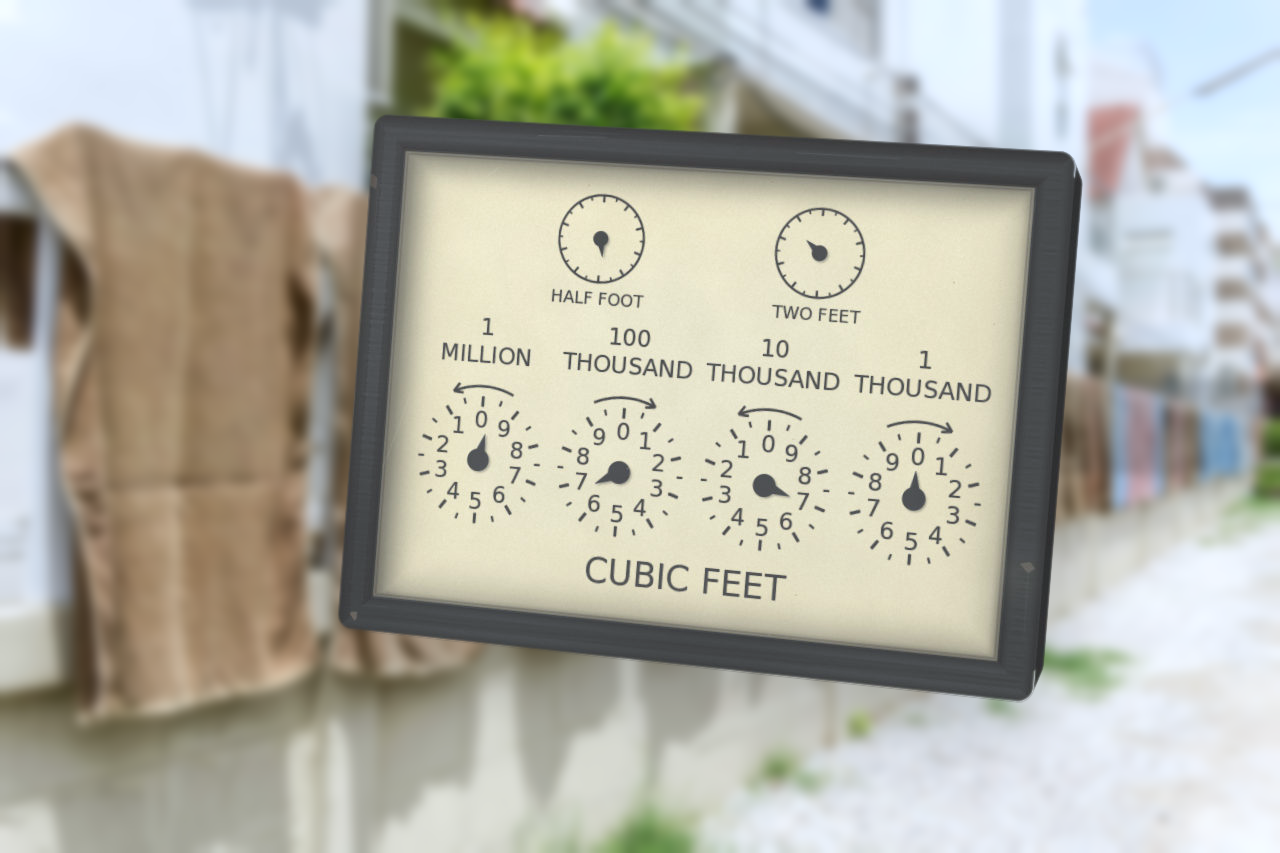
967000 ft³
